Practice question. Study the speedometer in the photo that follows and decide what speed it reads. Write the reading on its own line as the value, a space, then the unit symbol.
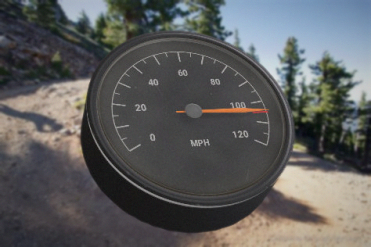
105 mph
